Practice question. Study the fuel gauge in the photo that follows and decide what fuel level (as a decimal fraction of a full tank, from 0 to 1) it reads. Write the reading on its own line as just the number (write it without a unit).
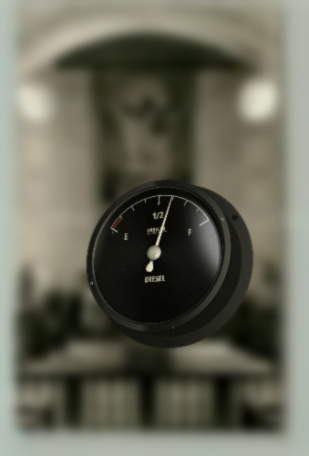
0.625
